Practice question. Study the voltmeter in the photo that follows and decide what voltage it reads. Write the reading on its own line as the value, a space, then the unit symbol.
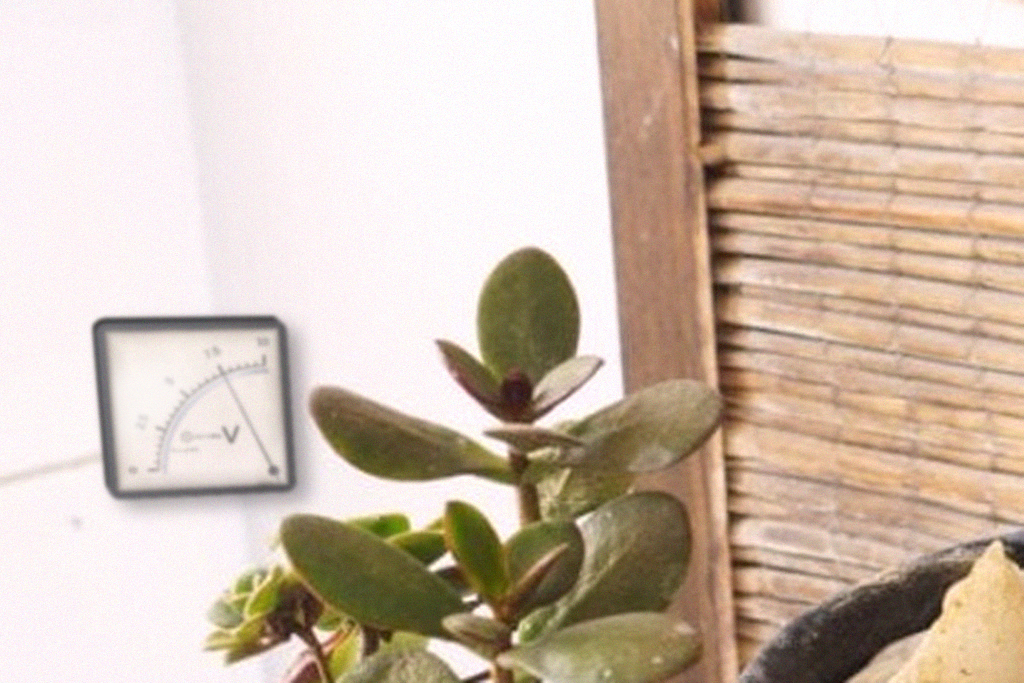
7.5 V
